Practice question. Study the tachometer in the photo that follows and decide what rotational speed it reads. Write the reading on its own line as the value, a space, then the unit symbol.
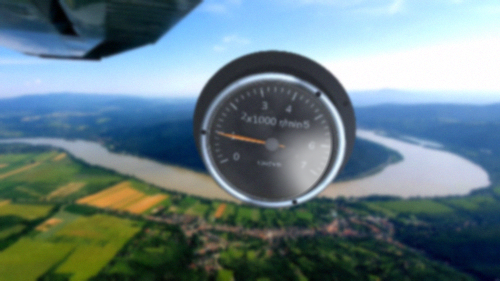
1000 rpm
